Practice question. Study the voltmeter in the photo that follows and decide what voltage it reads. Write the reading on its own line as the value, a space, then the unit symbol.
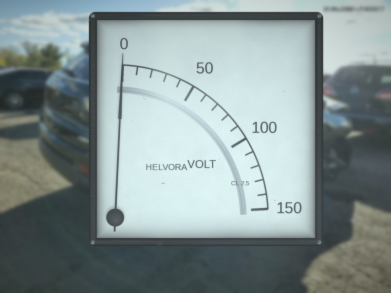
0 V
